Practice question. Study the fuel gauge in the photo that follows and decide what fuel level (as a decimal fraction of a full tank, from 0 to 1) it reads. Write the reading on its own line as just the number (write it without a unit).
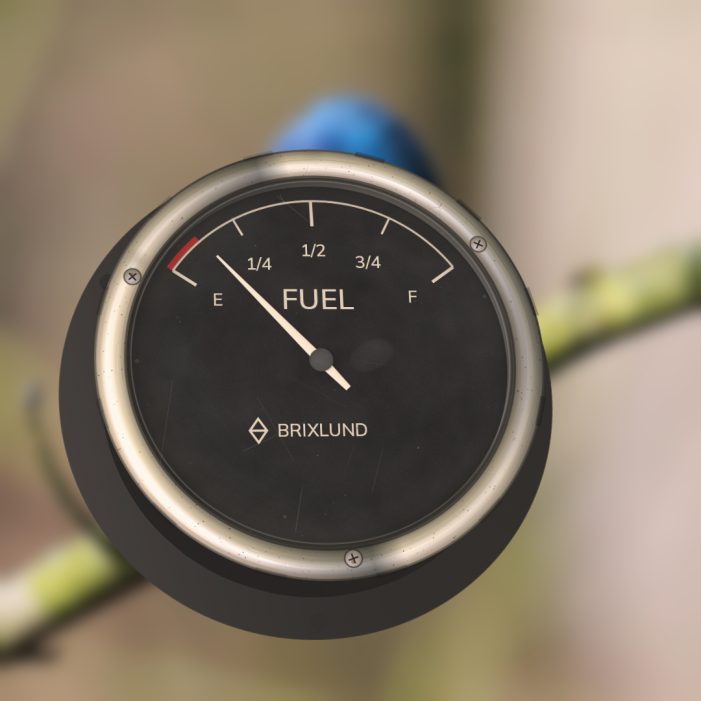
0.125
